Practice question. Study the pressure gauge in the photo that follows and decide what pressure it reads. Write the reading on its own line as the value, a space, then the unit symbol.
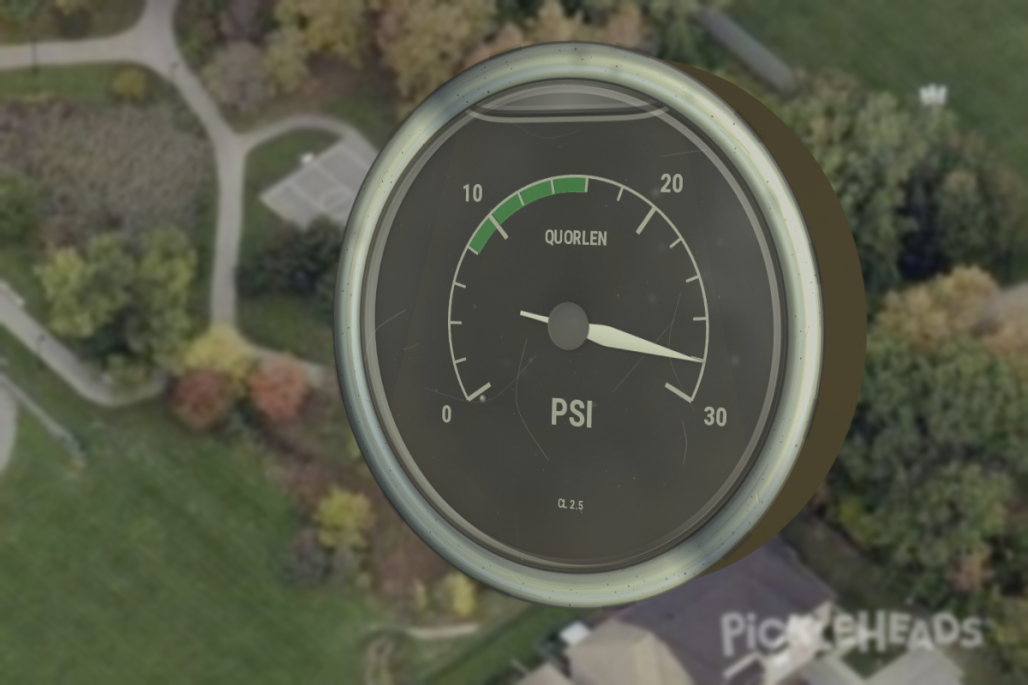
28 psi
